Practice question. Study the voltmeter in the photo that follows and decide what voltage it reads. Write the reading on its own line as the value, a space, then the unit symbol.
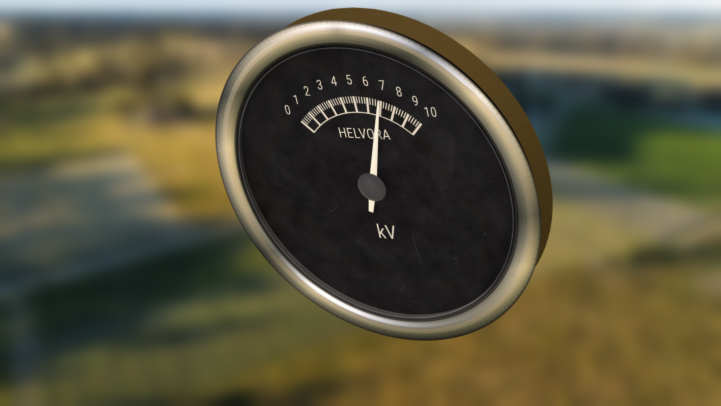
7 kV
